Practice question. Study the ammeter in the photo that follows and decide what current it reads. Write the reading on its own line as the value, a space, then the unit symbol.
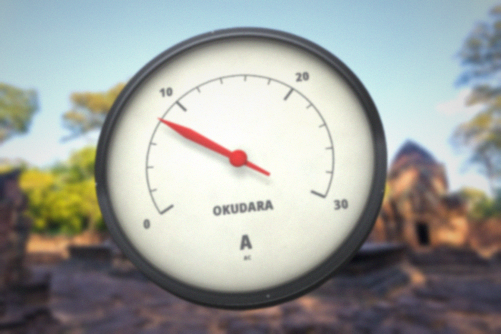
8 A
